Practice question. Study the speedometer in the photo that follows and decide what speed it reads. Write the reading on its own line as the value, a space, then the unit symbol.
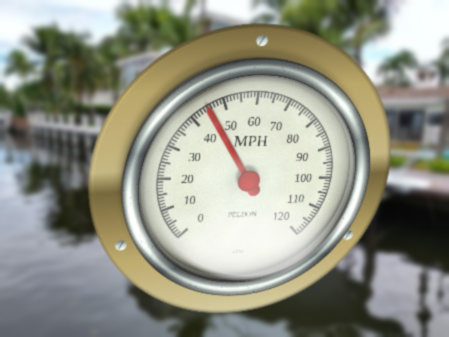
45 mph
